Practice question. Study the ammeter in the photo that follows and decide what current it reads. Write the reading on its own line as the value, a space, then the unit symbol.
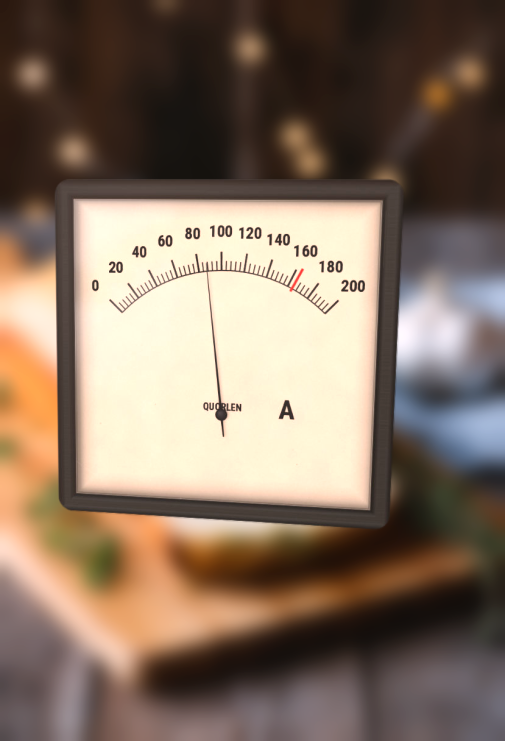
88 A
